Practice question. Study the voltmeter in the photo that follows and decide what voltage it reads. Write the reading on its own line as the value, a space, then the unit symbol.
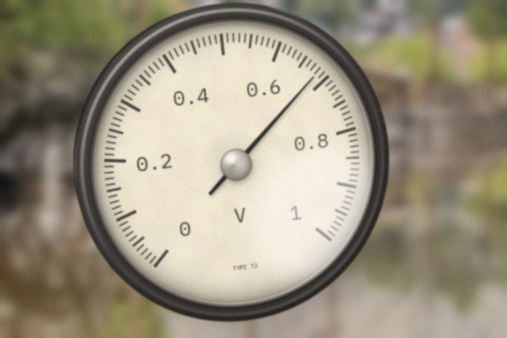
0.68 V
